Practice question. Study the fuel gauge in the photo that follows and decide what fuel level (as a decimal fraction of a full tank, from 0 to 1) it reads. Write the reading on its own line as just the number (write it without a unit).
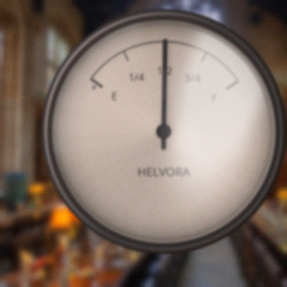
0.5
